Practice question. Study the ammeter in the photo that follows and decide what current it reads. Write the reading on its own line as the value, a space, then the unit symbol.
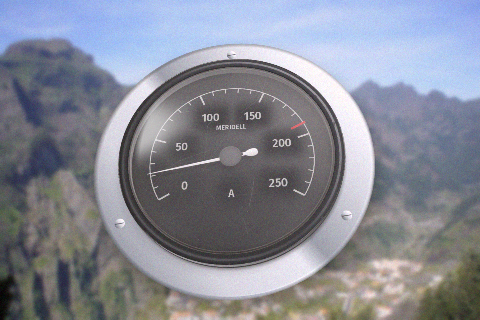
20 A
